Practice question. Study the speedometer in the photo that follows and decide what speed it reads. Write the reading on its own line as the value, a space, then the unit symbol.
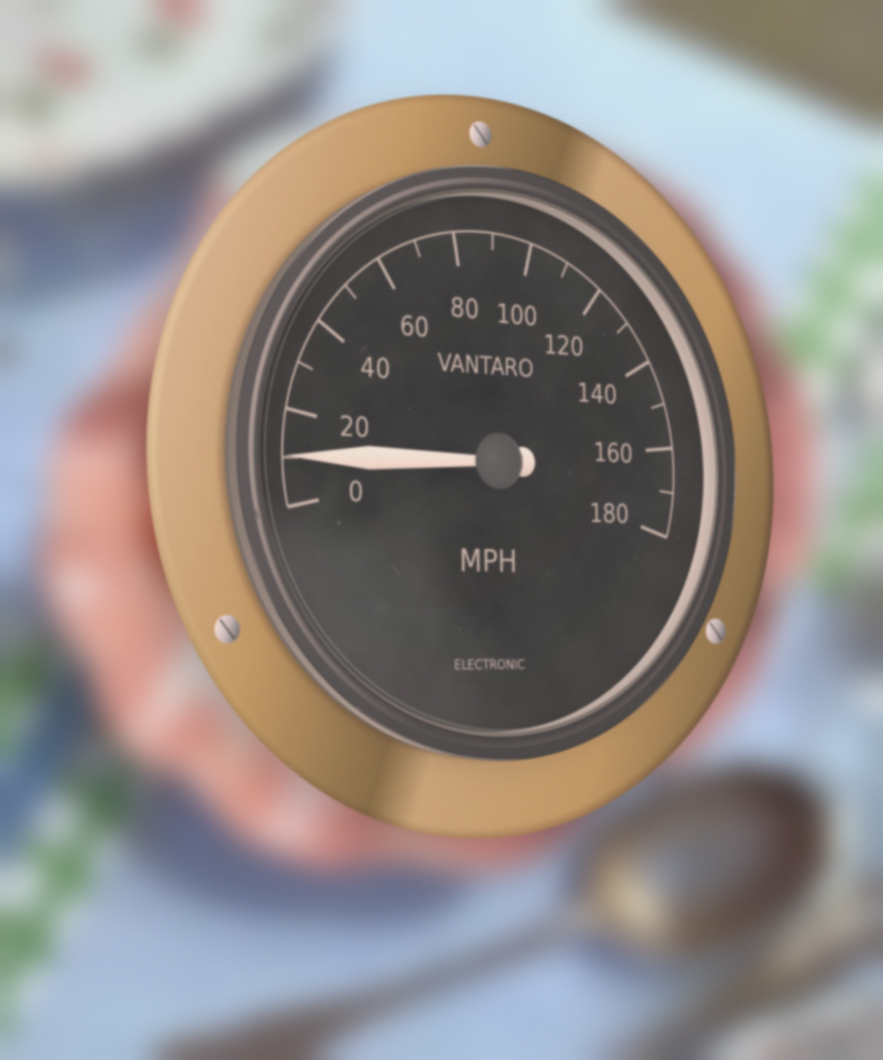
10 mph
